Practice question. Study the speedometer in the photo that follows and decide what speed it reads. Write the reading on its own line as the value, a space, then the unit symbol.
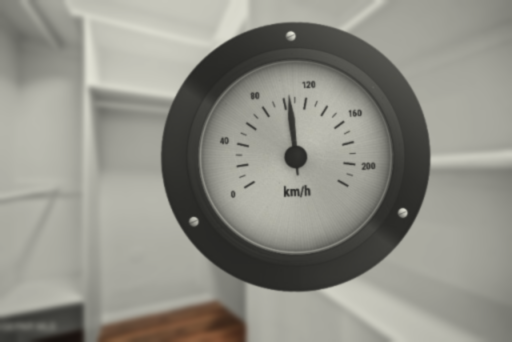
105 km/h
